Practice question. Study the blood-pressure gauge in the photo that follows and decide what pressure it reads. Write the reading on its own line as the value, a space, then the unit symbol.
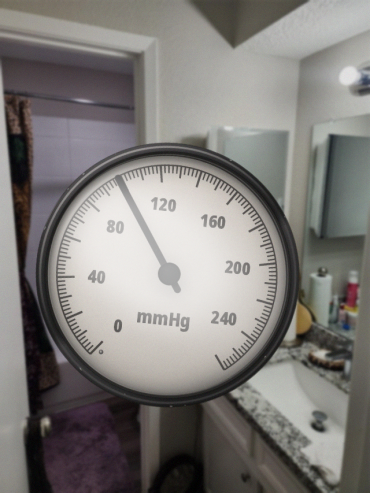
98 mmHg
